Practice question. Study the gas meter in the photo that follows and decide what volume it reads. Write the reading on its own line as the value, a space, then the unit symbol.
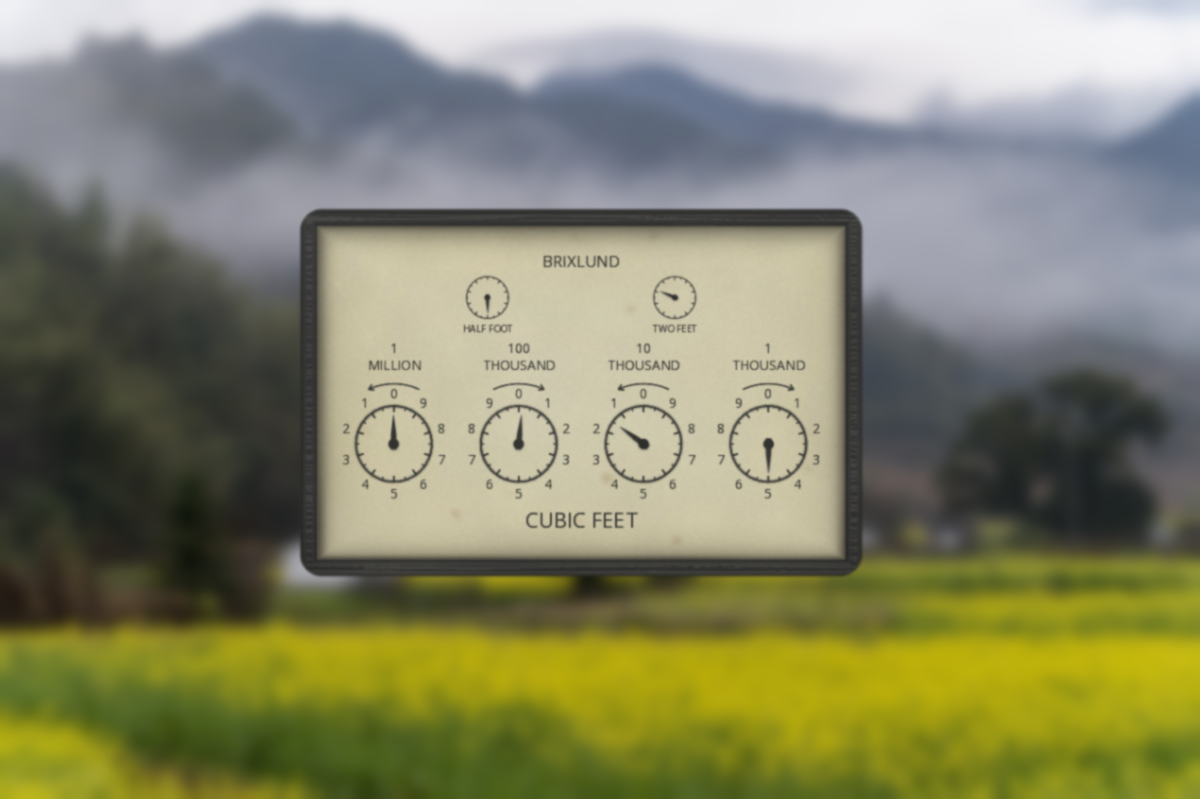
1500 ft³
